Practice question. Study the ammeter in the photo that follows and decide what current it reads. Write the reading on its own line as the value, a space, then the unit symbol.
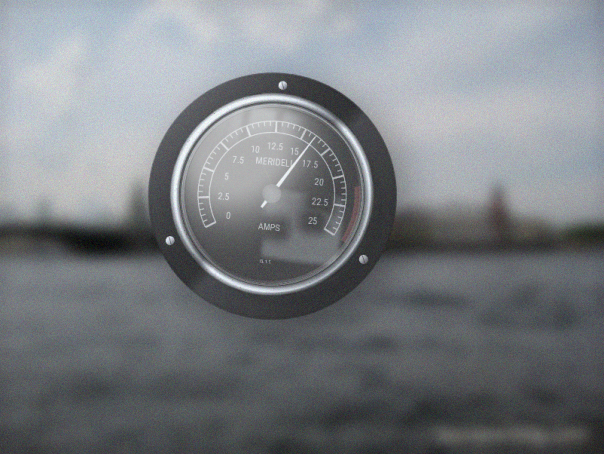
16 A
